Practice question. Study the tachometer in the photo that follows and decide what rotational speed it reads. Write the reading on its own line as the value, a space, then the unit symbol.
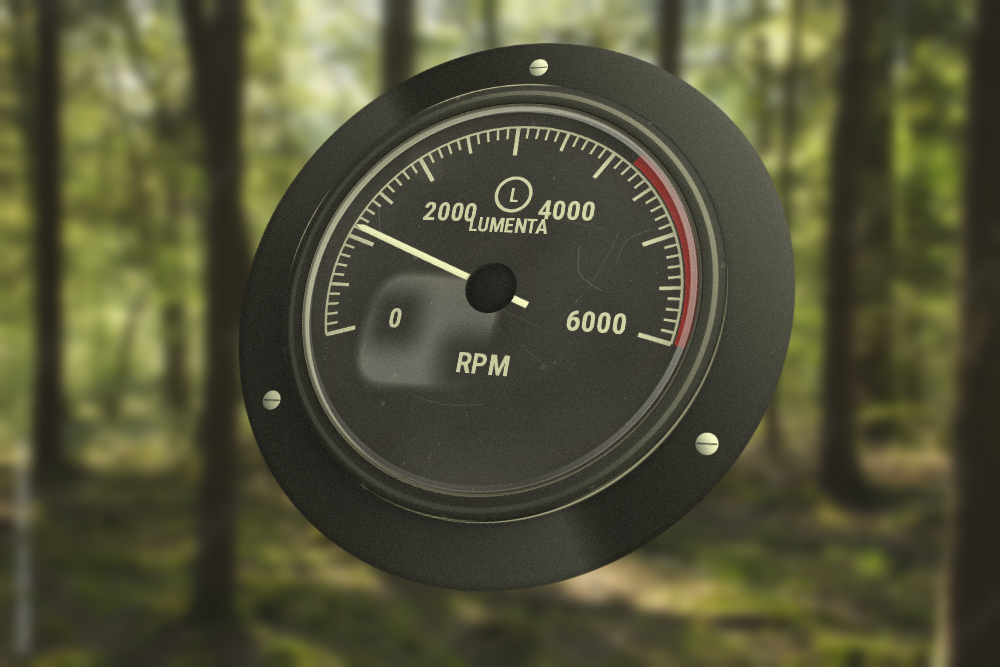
1100 rpm
